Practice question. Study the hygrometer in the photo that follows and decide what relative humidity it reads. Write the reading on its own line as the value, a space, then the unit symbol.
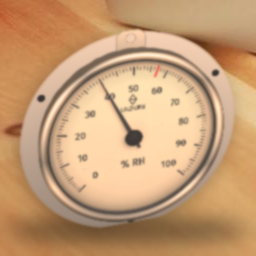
40 %
